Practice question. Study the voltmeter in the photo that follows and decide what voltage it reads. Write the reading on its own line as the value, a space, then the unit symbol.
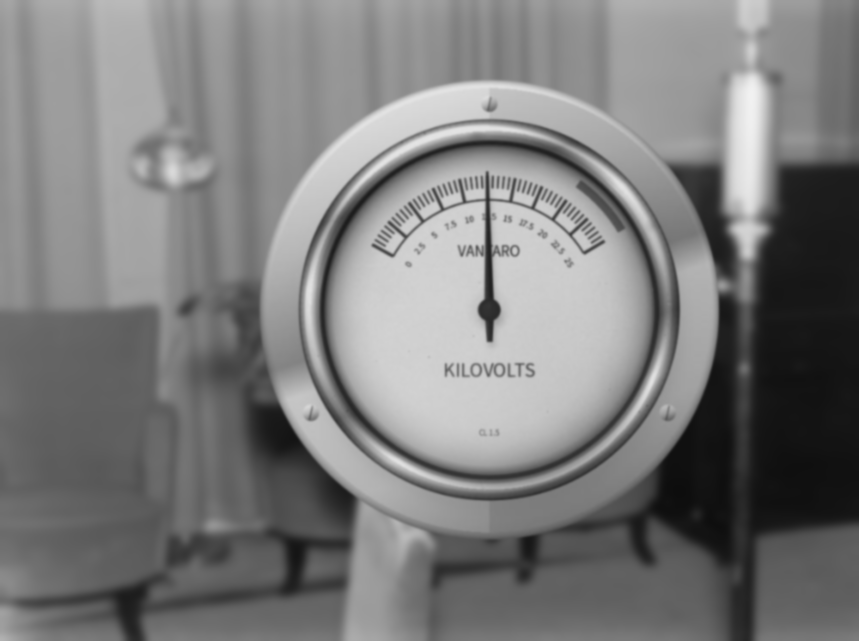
12.5 kV
